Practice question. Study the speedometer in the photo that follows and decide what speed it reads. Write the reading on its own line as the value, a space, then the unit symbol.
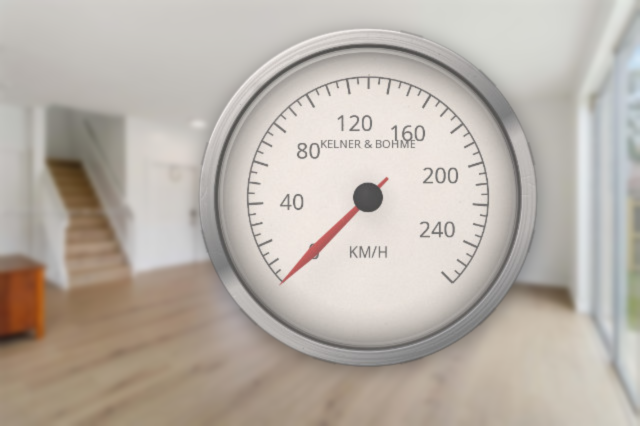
0 km/h
